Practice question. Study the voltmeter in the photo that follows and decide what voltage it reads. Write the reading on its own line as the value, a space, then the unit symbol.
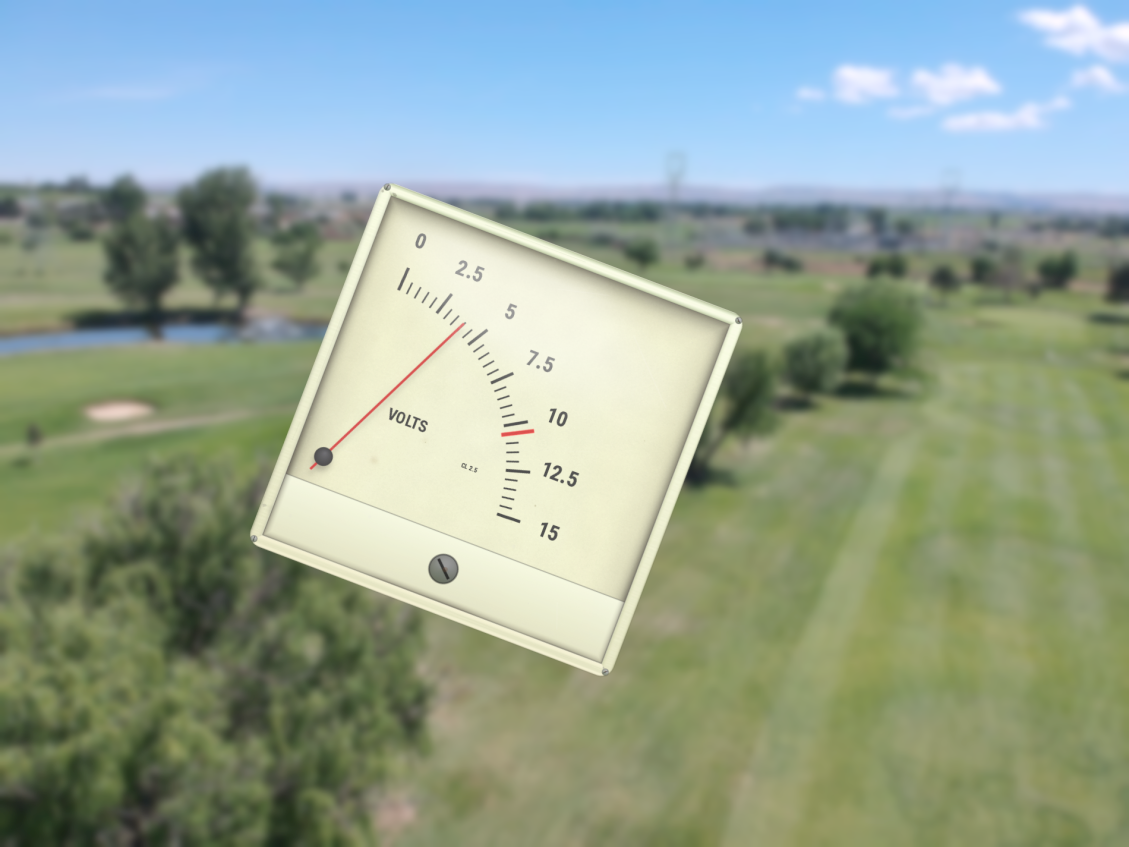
4 V
